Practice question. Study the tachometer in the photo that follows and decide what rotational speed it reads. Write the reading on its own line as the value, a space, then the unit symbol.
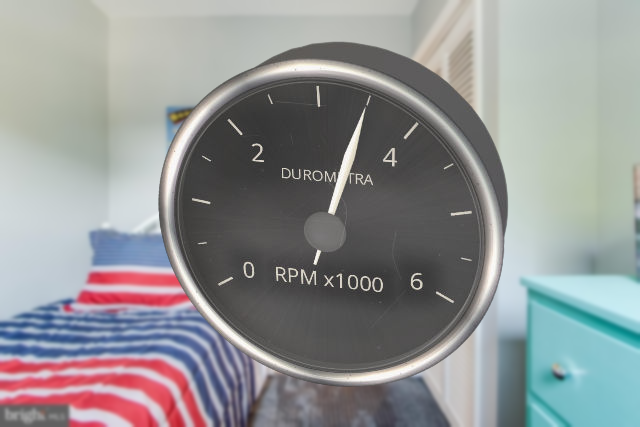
3500 rpm
